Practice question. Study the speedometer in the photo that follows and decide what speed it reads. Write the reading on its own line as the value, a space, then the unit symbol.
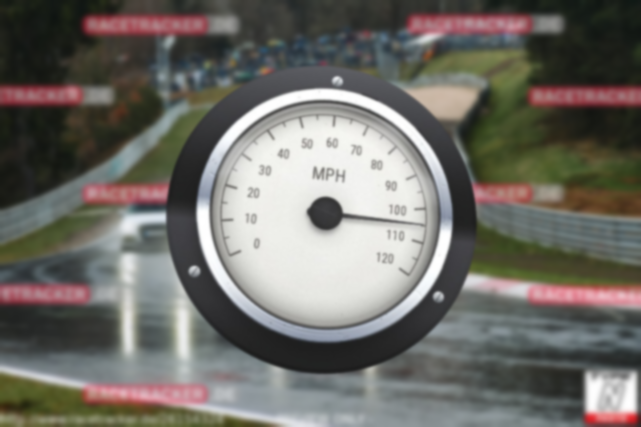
105 mph
